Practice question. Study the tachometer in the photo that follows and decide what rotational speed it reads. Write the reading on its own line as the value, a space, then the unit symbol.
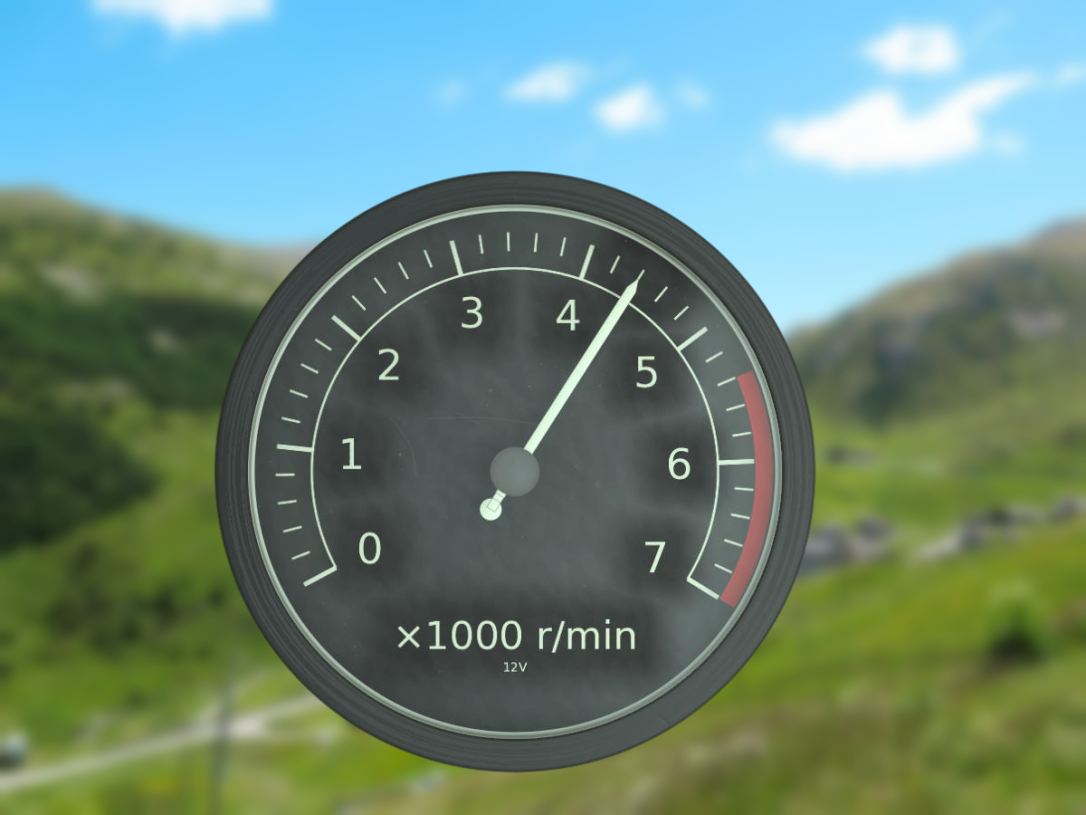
4400 rpm
